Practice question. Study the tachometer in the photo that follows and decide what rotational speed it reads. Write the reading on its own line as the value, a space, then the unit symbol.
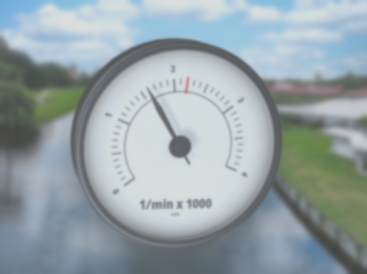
1600 rpm
